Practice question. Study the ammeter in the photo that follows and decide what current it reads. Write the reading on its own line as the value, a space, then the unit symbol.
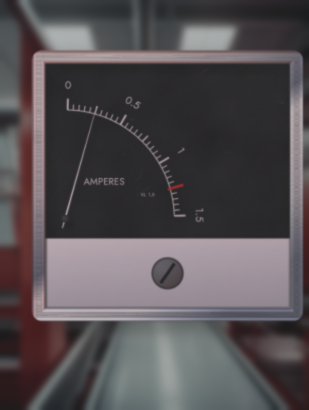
0.25 A
